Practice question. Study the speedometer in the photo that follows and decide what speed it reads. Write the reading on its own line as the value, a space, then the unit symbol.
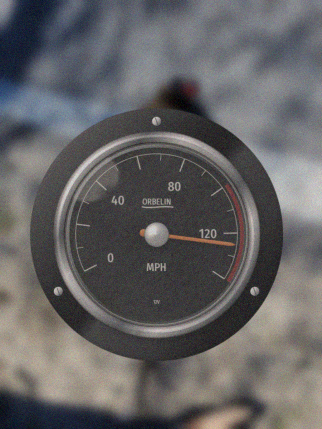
125 mph
